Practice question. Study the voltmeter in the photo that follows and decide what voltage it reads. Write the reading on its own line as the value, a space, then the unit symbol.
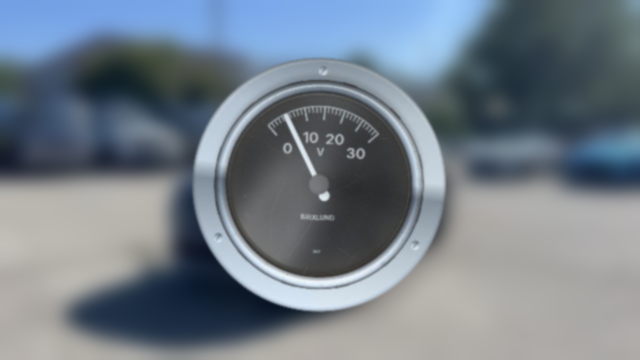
5 V
